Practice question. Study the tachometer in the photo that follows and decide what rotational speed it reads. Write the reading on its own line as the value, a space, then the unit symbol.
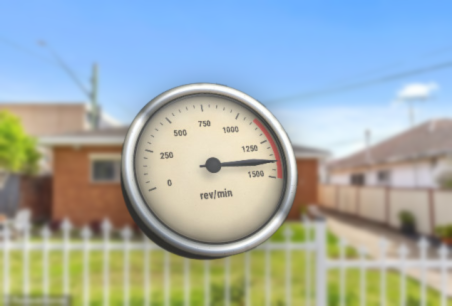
1400 rpm
